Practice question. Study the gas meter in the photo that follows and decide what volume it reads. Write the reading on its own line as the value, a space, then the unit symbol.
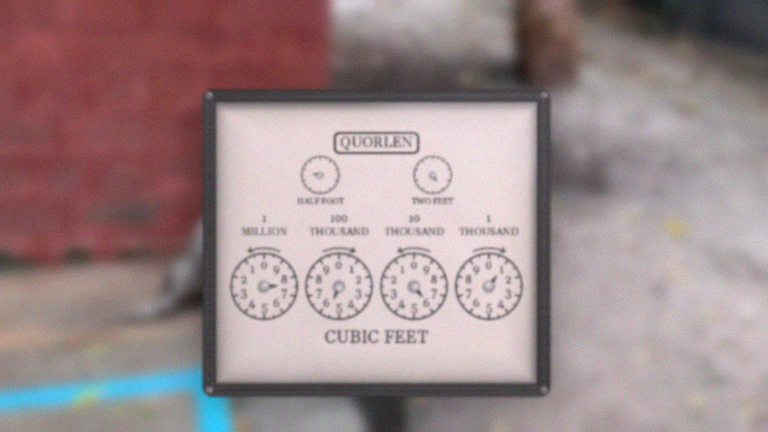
756100 ft³
